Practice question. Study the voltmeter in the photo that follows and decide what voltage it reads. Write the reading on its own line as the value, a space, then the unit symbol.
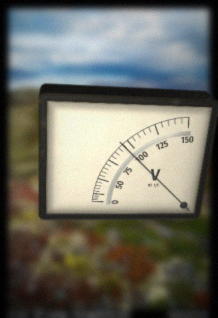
95 V
